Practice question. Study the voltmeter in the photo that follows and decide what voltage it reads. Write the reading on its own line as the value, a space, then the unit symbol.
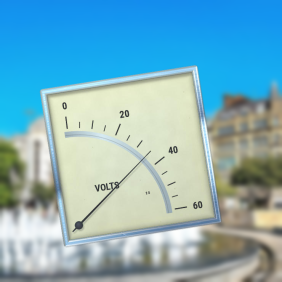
35 V
